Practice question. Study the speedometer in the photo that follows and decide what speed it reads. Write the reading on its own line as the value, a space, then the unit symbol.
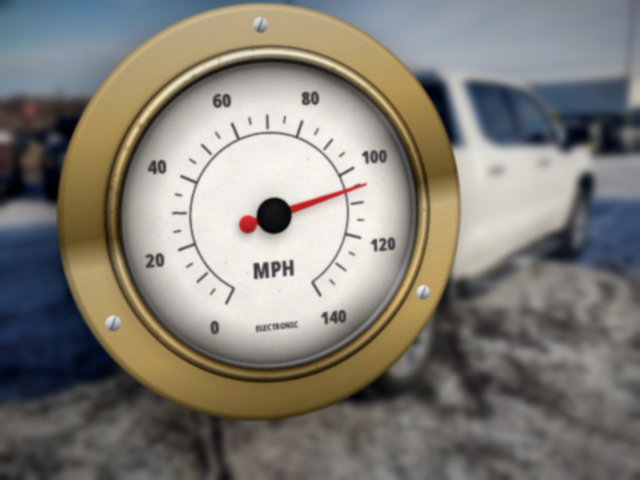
105 mph
